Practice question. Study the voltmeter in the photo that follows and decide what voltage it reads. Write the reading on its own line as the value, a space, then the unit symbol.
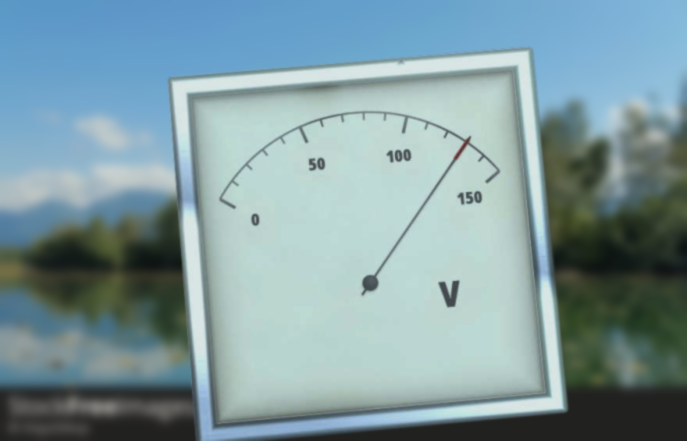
130 V
